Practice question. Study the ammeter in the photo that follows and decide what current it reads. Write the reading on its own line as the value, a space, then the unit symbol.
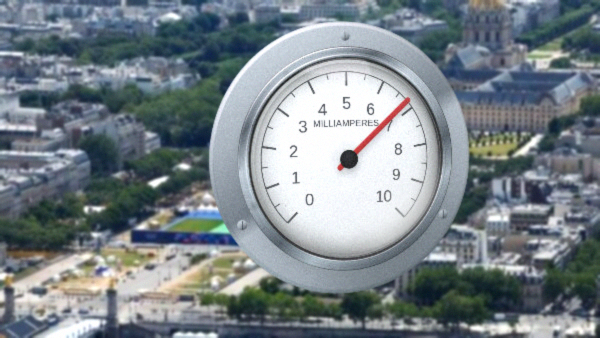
6.75 mA
